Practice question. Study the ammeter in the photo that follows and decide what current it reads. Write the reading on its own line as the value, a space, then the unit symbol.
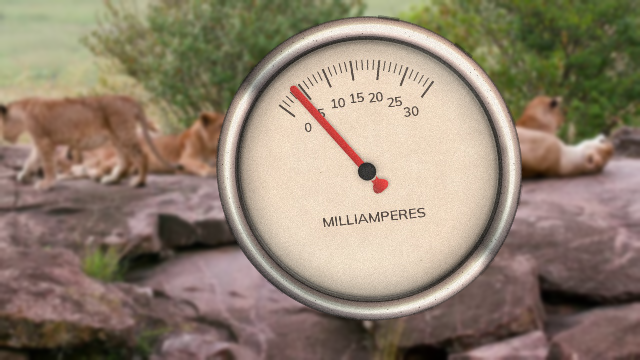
4 mA
